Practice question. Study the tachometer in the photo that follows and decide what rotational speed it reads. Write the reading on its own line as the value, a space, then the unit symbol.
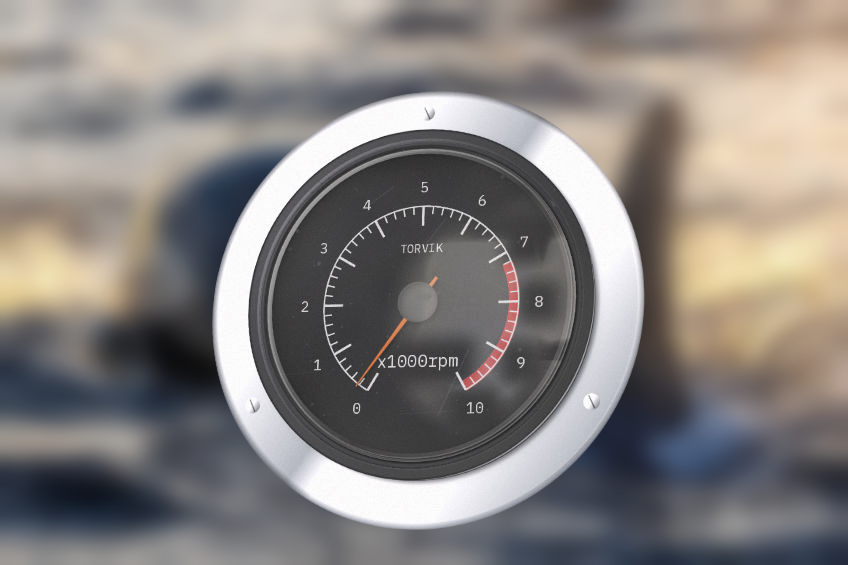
200 rpm
